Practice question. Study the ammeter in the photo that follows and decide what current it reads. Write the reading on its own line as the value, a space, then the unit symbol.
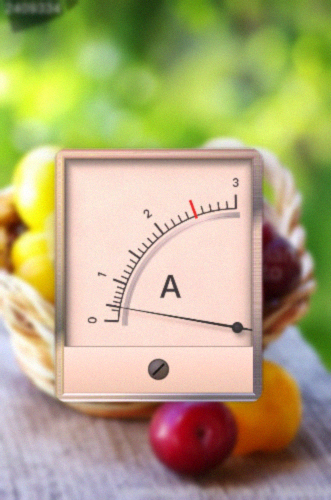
0.5 A
